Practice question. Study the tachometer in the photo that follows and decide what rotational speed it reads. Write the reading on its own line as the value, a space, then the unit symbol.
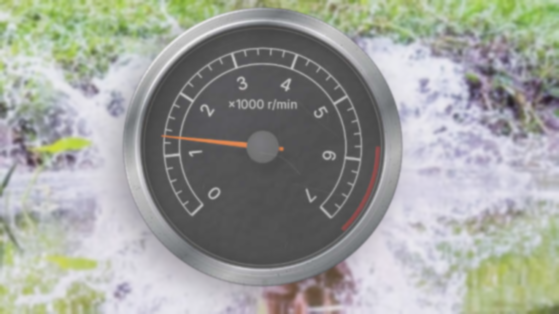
1300 rpm
